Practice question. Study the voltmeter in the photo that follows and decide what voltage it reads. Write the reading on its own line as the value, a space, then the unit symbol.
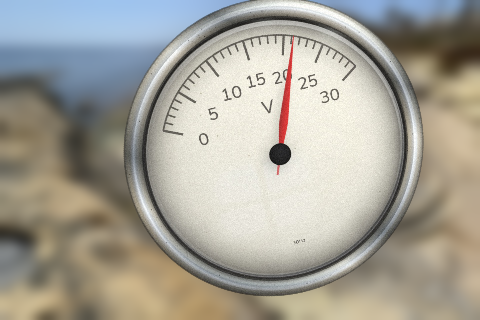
21 V
